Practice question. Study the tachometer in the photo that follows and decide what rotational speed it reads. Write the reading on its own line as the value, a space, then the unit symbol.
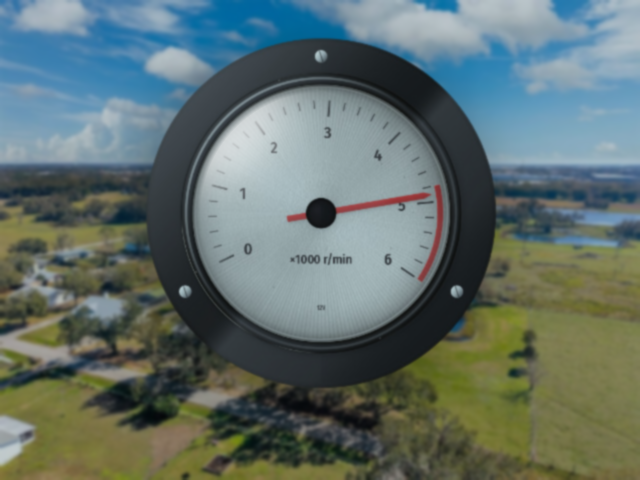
4900 rpm
